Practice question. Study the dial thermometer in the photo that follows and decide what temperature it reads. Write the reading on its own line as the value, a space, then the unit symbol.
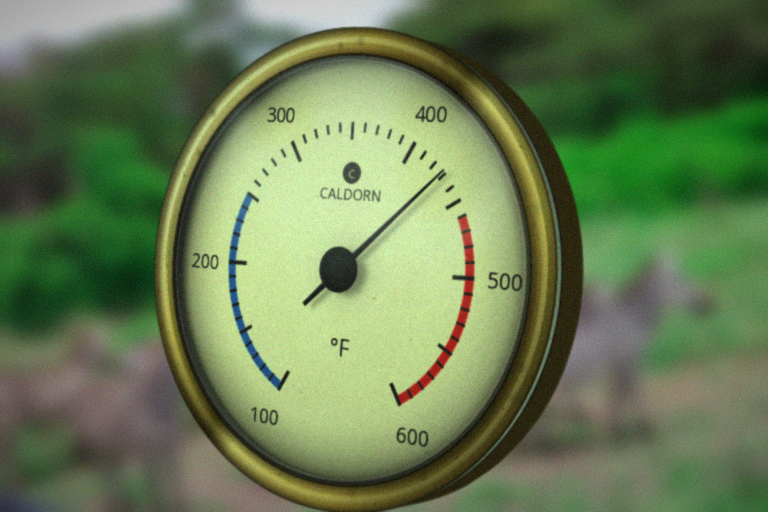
430 °F
